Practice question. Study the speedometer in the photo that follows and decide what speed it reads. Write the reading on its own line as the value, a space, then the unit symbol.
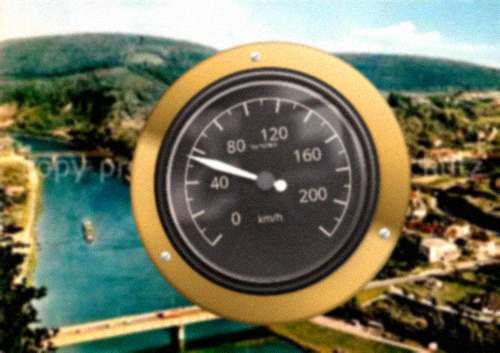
55 km/h
